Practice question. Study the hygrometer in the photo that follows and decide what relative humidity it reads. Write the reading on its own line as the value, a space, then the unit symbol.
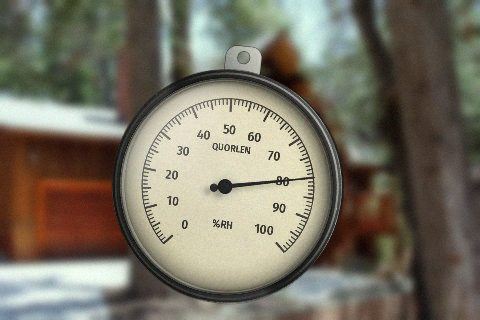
80 %
